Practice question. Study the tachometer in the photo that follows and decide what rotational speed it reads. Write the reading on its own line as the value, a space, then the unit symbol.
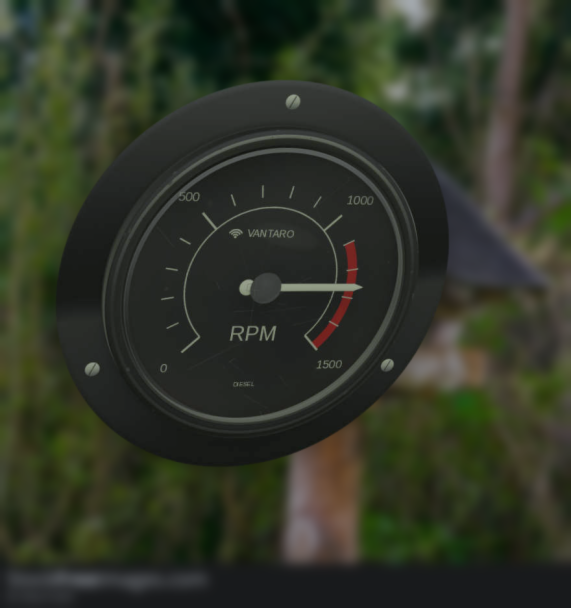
1250 rpm
